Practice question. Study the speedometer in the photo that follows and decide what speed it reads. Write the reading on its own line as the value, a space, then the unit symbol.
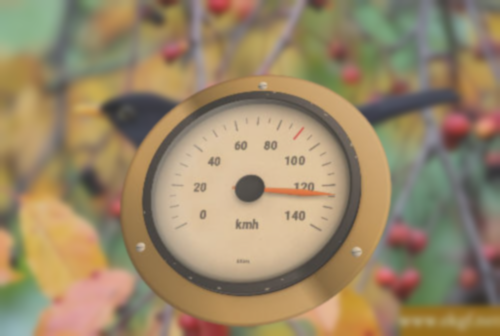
125 km/h
